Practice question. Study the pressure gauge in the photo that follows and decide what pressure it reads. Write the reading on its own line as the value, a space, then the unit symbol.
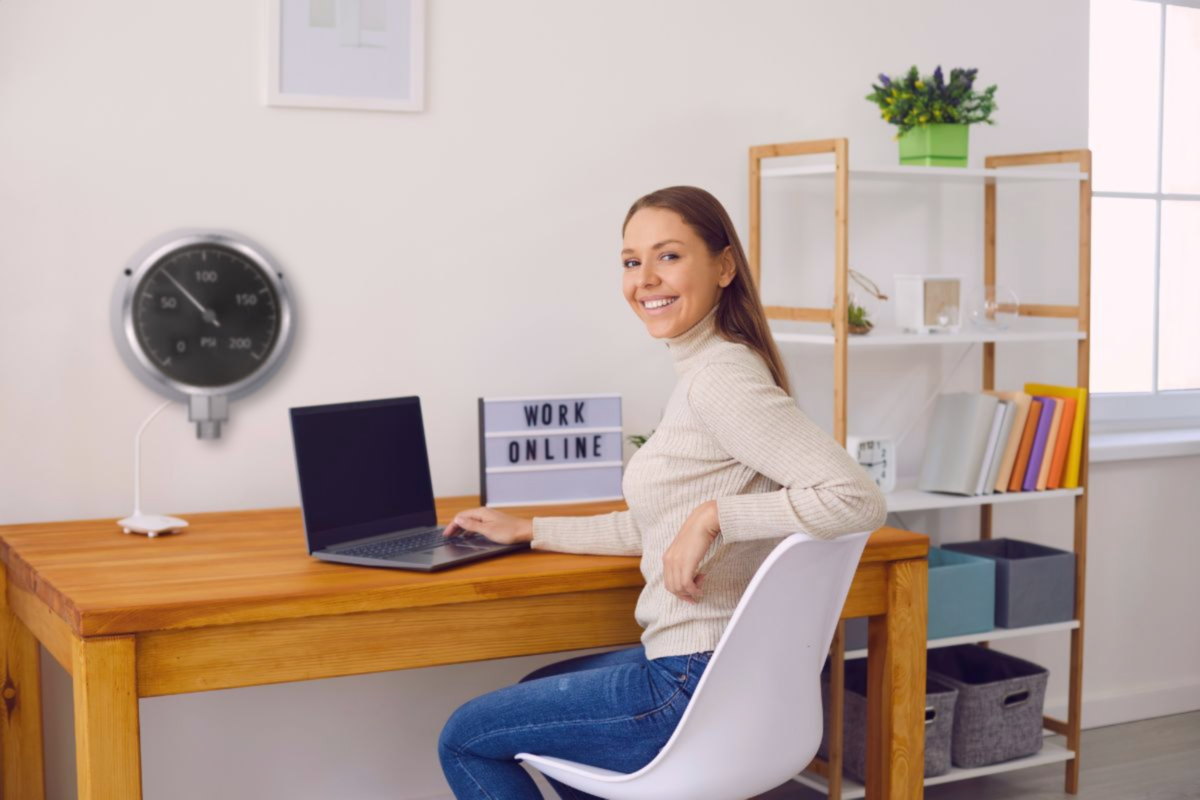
70 psi
